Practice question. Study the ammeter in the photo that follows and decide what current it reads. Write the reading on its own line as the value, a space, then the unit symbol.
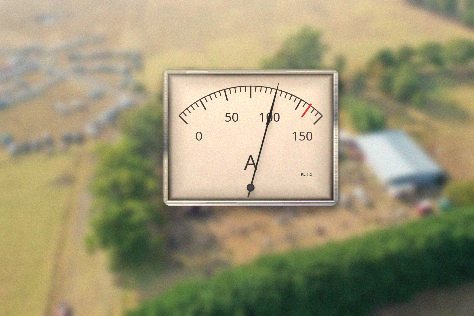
100 A
